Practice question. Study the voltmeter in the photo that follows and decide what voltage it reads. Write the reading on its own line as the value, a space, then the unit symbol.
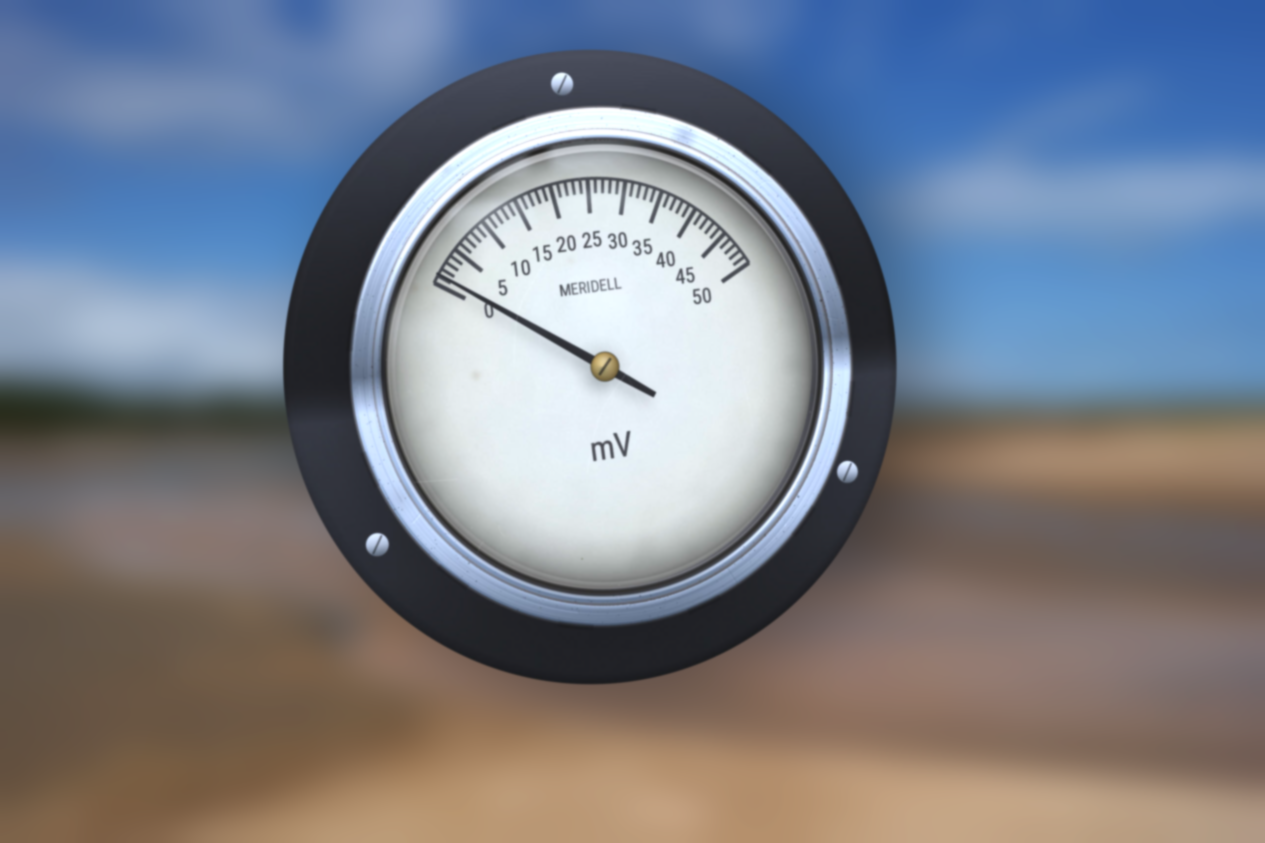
1 mV
